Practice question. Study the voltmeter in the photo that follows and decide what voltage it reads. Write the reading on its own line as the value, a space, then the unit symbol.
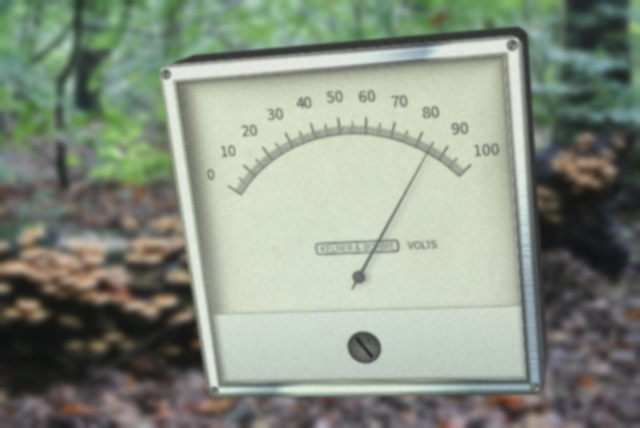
85 V
